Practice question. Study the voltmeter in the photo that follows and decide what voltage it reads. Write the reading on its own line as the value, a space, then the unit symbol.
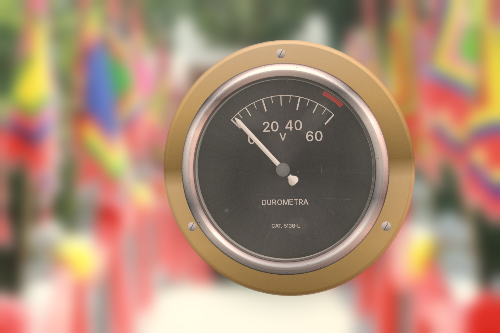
2.5 V
